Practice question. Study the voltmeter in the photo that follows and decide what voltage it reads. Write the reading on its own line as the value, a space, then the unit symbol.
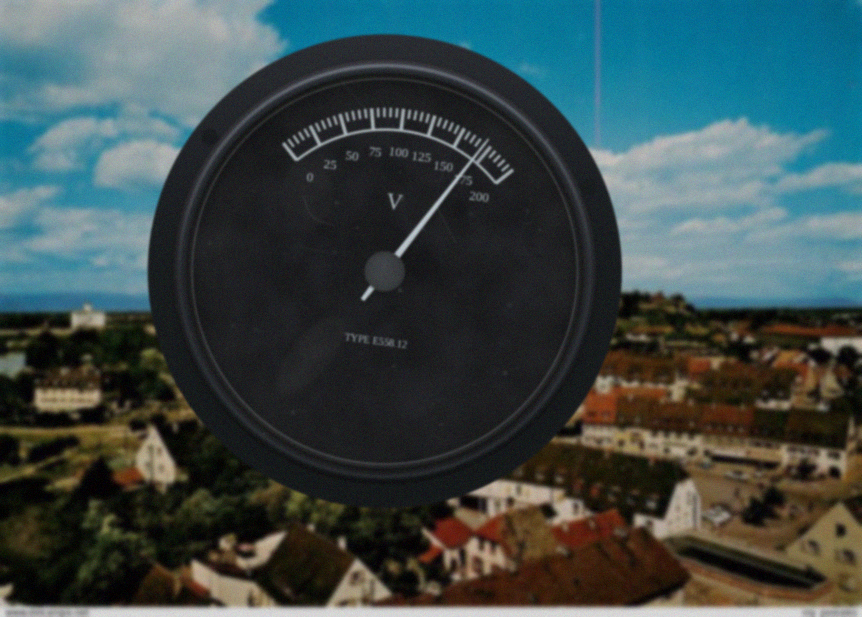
170 V
